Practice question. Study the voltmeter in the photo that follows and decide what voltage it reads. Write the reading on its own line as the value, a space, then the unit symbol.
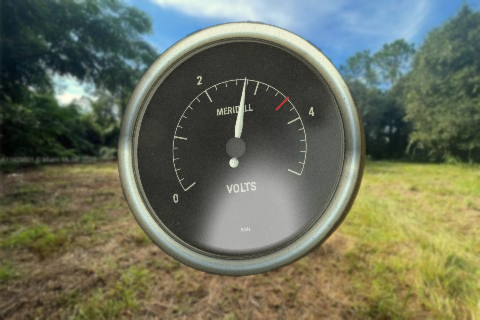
2.8 V
